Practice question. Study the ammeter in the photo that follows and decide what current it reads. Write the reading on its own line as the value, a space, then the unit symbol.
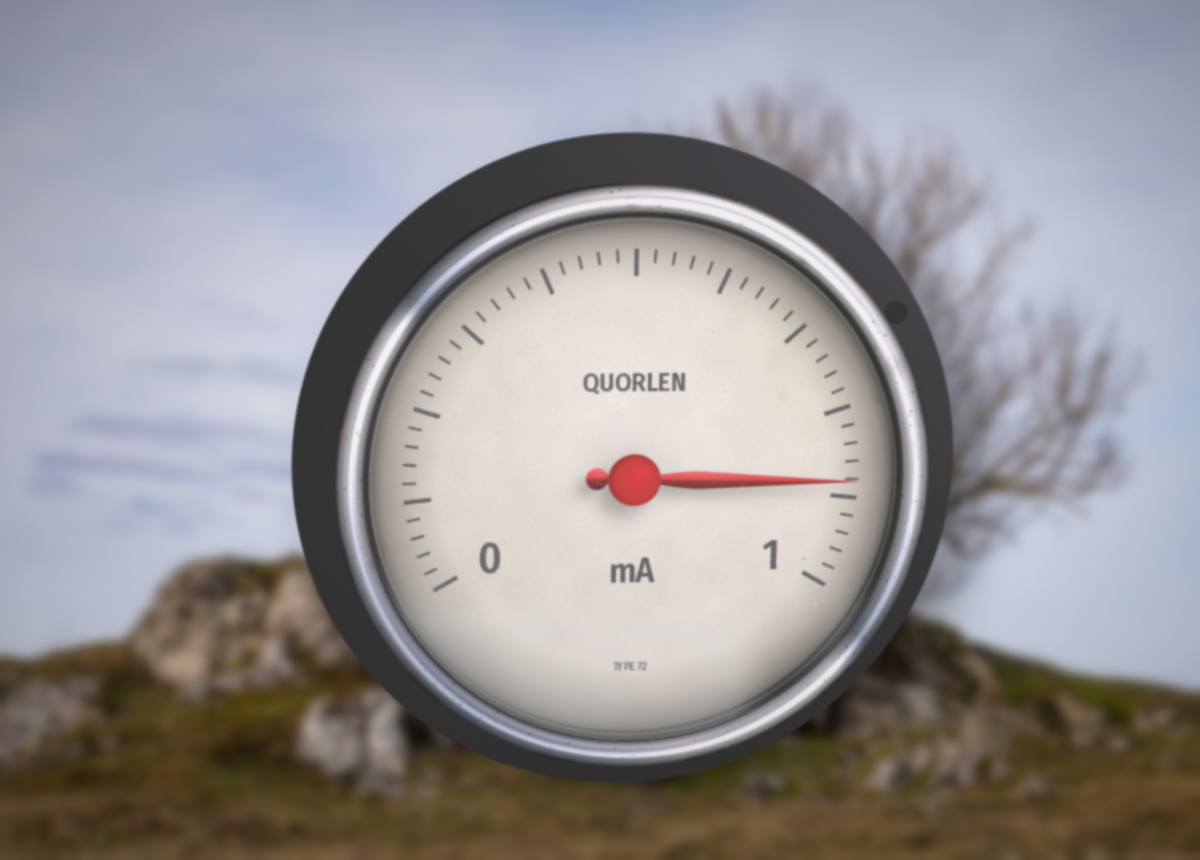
0.88 mA
